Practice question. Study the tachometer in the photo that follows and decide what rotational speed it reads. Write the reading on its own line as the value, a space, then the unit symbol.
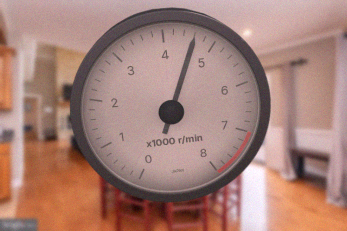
4600 rpm
